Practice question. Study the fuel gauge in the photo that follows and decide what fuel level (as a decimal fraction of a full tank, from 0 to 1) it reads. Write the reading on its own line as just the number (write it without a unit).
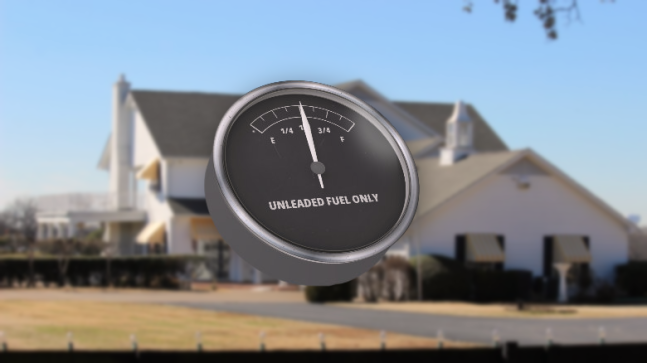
0.5
